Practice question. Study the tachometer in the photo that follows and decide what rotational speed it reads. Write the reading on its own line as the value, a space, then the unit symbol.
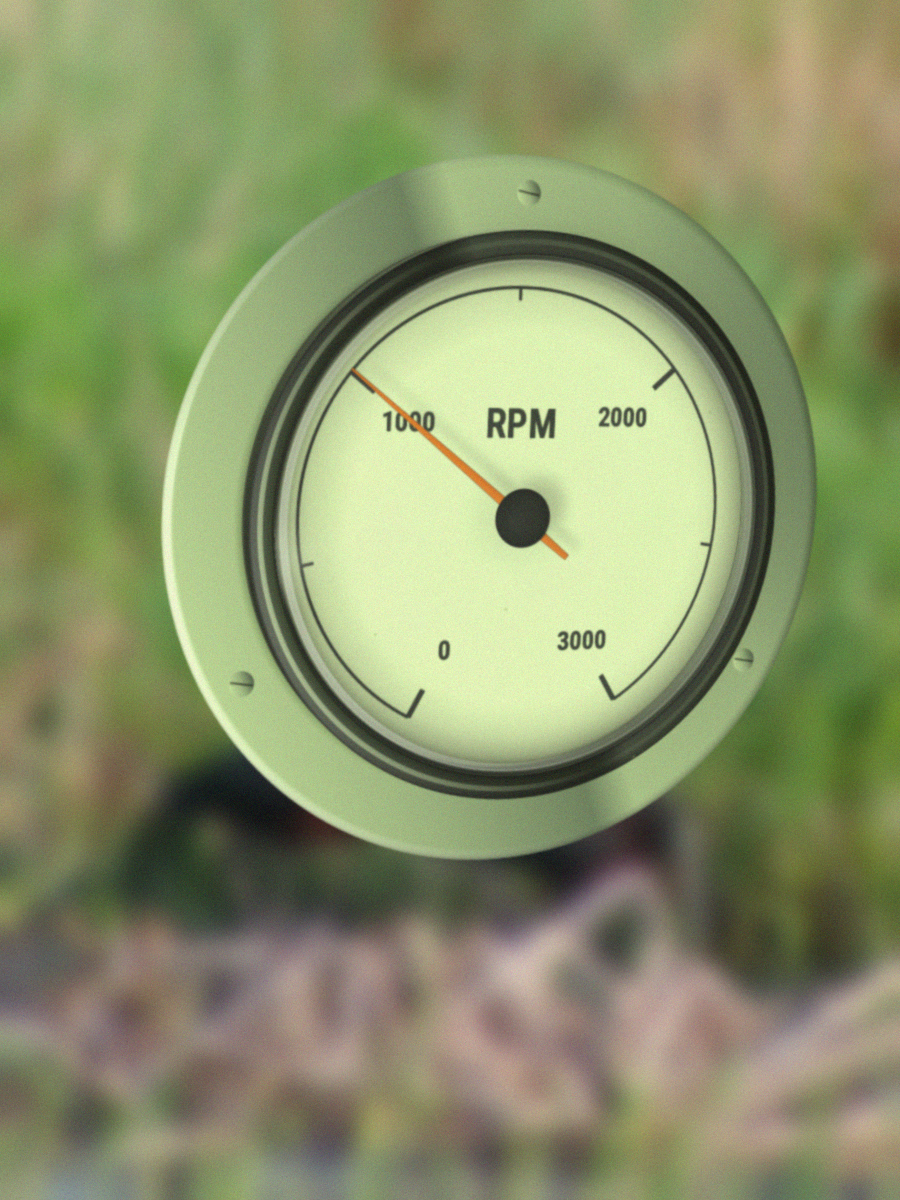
1000 rpm
